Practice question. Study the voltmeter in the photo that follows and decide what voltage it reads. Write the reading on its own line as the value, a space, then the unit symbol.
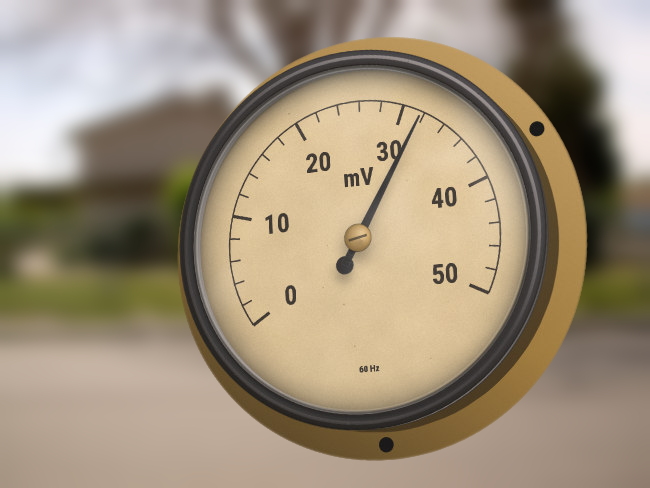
32 mV
